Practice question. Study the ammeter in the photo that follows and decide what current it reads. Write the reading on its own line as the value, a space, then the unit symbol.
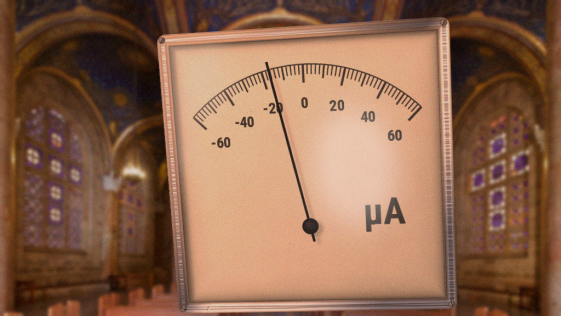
-16 µA
